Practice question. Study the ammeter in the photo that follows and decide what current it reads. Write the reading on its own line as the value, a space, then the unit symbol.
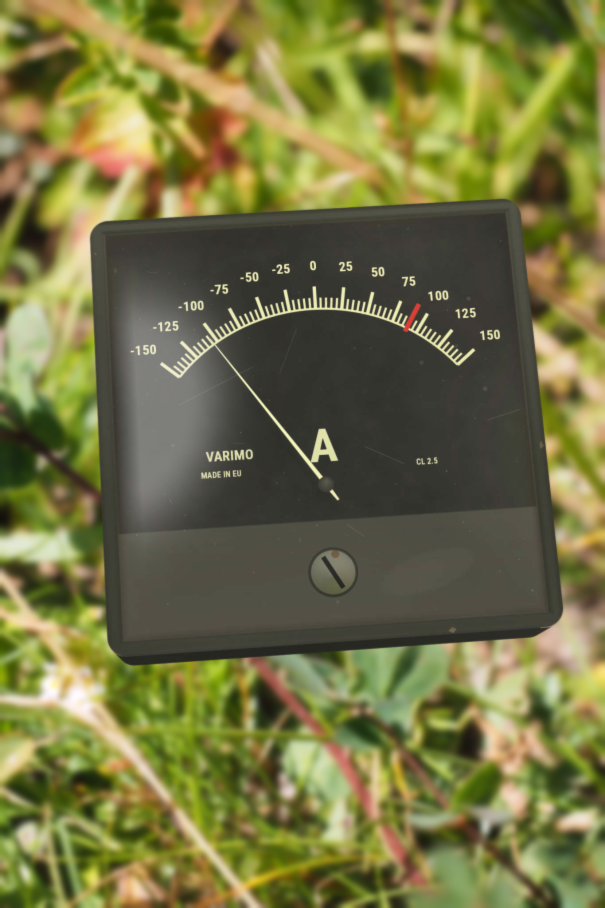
-105 A
